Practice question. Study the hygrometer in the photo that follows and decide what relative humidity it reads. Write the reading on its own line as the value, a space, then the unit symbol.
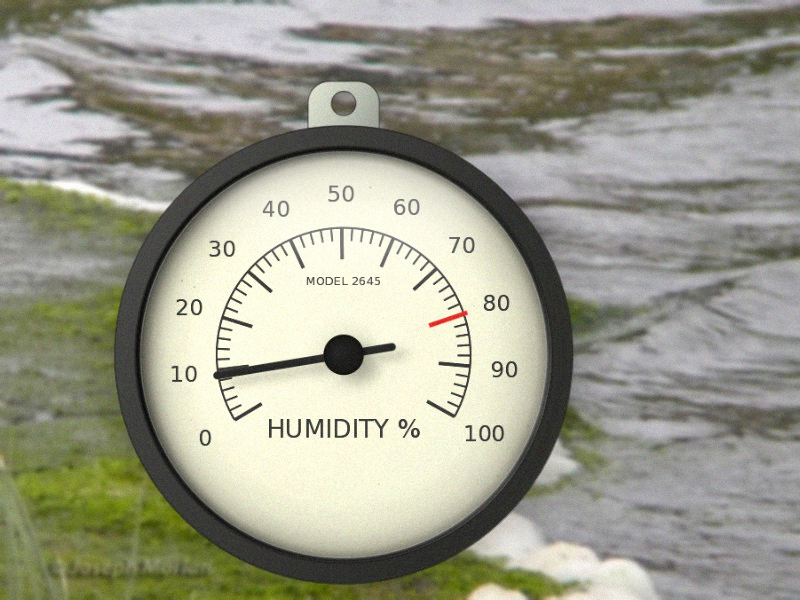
9 %
